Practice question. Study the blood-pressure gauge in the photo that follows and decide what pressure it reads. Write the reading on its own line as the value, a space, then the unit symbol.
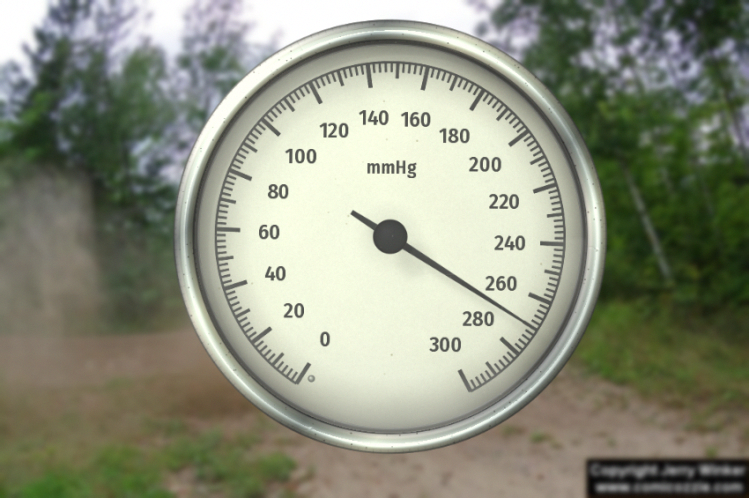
270 mmHg
